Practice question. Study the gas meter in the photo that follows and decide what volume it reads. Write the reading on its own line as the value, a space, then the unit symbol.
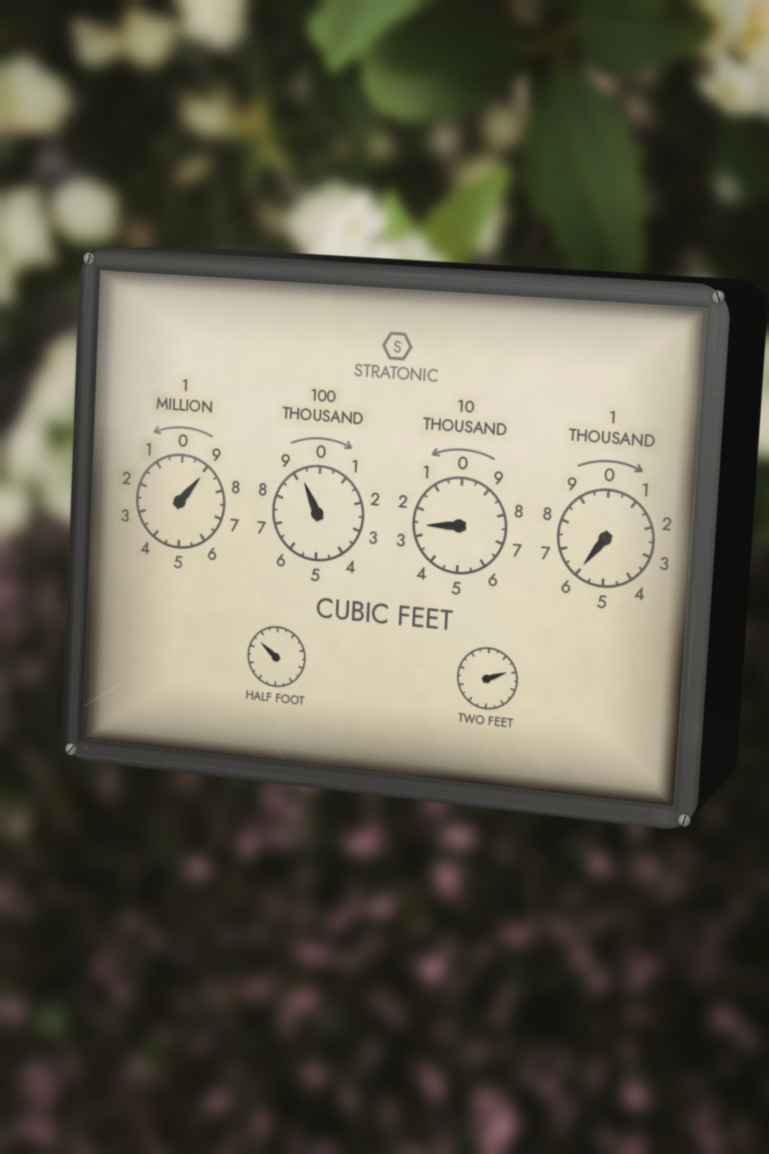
892600 ft³
